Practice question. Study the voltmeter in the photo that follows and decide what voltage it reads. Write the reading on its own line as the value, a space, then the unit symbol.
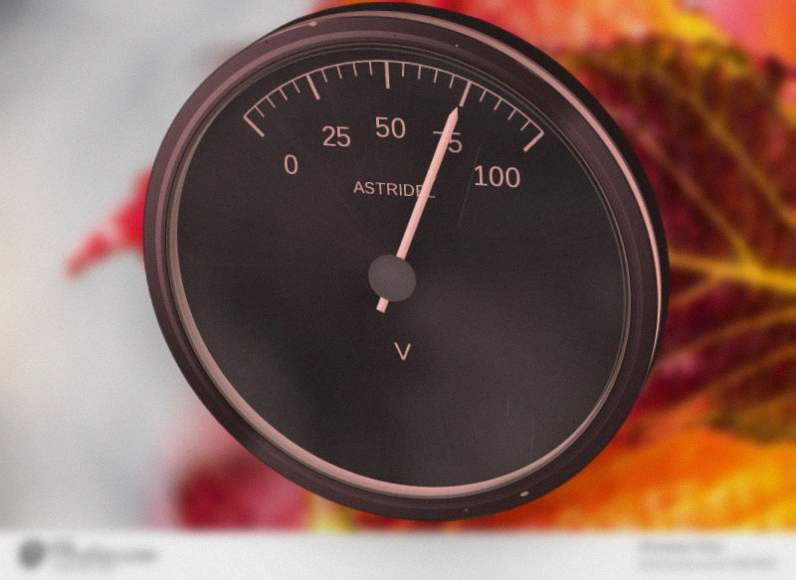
75 V
